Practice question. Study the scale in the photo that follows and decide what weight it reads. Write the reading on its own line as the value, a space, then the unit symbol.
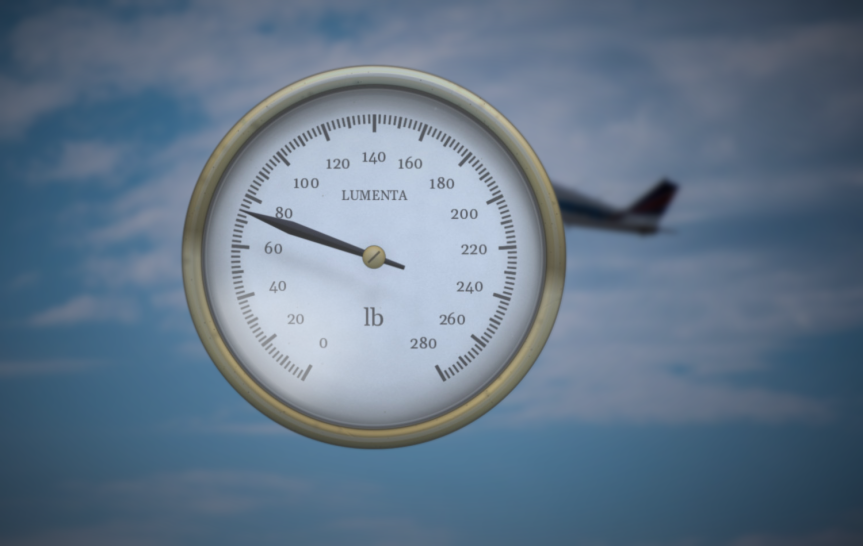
74 lb
